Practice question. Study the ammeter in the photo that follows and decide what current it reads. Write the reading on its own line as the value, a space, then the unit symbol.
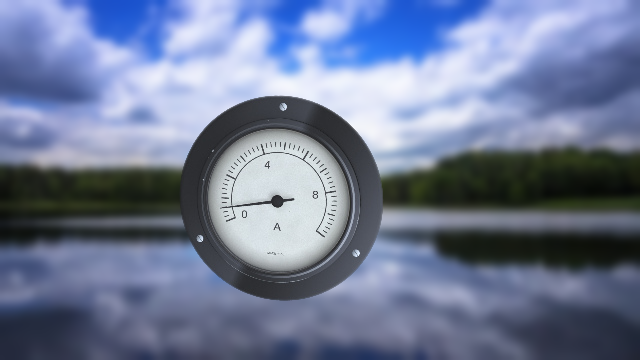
0.6 A
